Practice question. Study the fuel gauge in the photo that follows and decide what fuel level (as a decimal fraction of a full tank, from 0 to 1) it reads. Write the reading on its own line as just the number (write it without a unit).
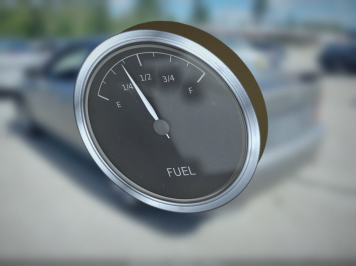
0.375
